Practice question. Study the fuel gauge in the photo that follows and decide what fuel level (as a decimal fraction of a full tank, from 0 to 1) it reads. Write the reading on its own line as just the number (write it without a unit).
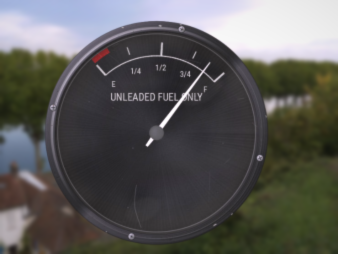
0.875
